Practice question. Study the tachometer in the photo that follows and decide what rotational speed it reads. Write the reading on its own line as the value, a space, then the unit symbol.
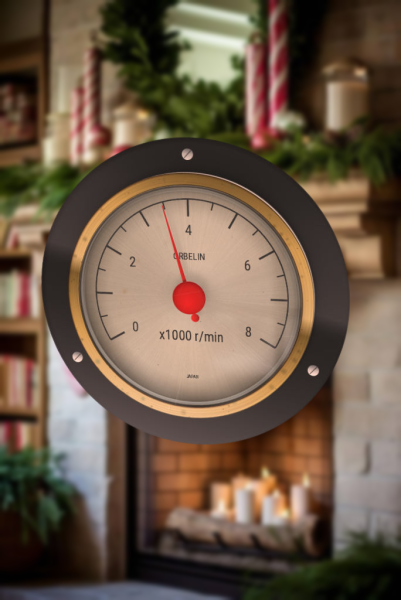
3500 rpm
